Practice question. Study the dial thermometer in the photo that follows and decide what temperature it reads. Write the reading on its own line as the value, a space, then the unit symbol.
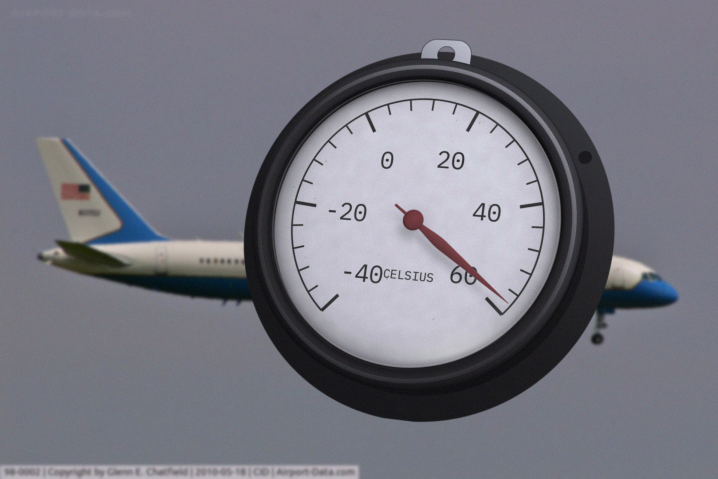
58 °C
